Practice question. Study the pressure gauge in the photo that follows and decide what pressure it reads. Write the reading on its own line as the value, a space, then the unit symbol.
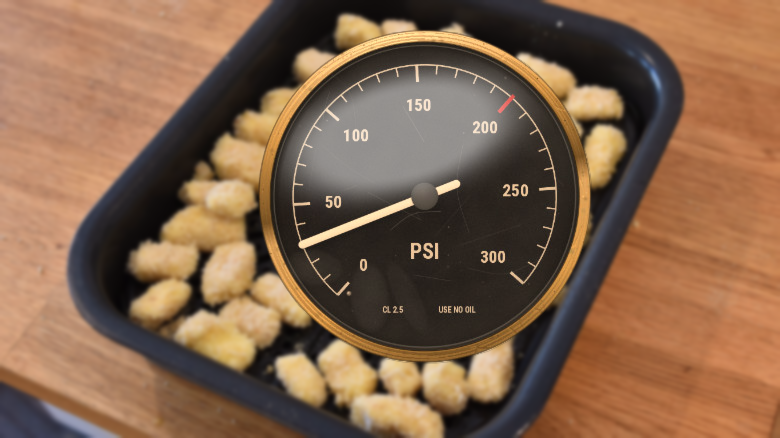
30 psi
